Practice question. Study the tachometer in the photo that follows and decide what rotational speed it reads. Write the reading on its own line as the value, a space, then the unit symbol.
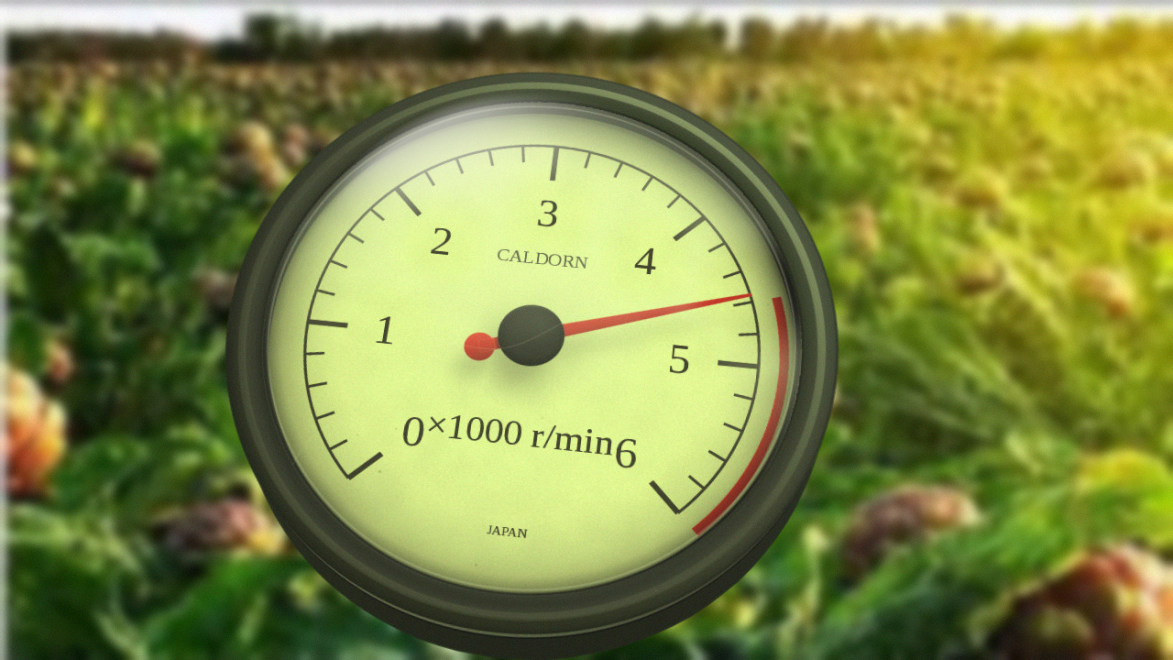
4600 rpm
